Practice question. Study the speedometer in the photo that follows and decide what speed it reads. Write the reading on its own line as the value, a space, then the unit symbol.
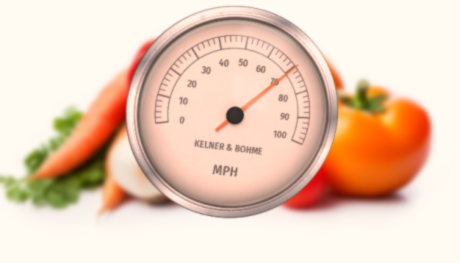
70 mph
